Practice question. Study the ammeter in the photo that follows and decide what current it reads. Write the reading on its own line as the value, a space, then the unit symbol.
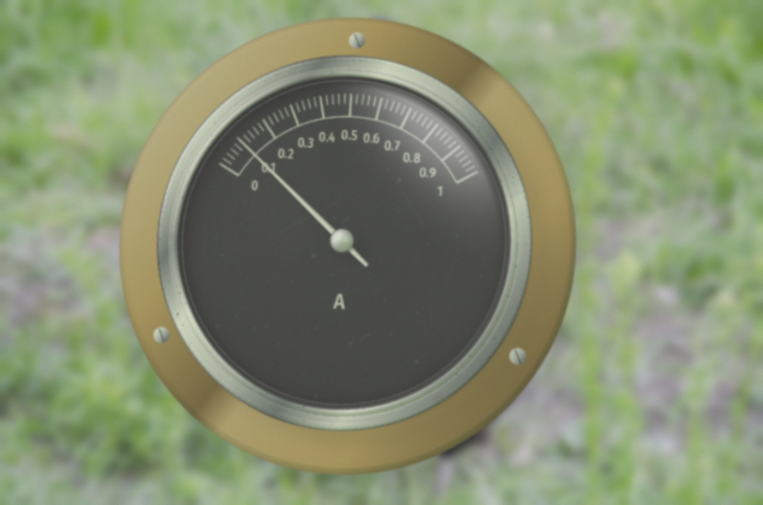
0.1 A
